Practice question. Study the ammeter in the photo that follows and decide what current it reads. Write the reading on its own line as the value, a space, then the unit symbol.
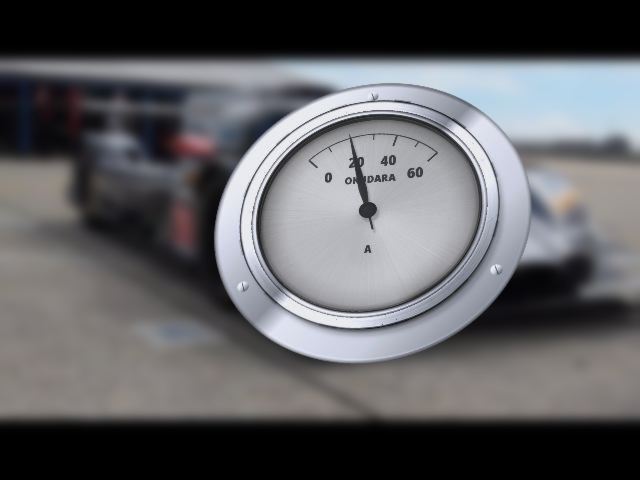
20 A
